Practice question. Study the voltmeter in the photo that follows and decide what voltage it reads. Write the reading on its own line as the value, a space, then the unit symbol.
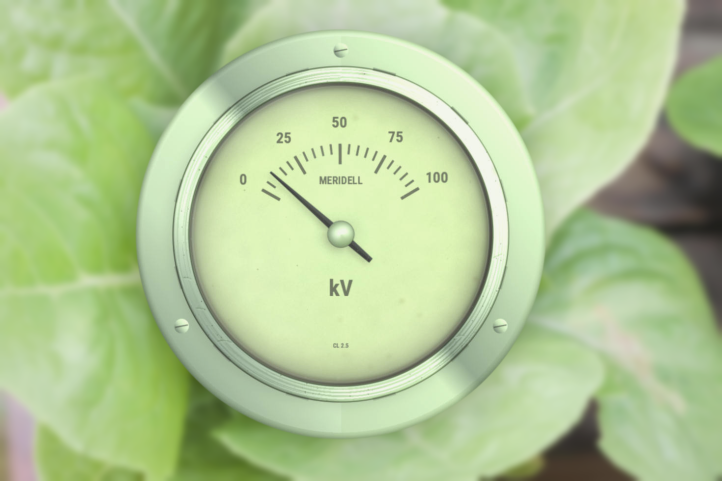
10 kV
